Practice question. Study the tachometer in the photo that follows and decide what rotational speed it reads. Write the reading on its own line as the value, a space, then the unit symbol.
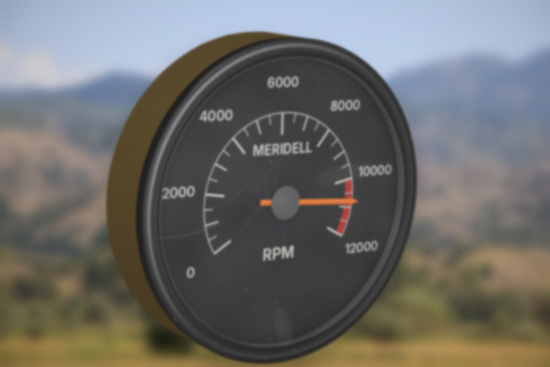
10750 rpm
